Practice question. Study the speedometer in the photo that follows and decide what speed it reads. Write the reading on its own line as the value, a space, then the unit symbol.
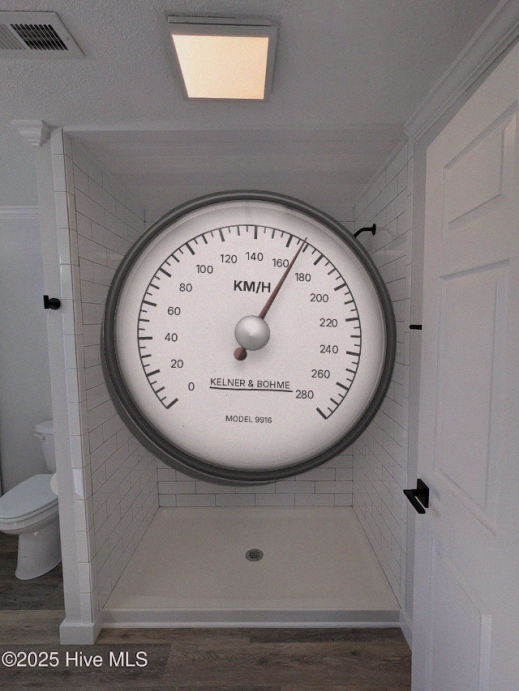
167.5 km/h
